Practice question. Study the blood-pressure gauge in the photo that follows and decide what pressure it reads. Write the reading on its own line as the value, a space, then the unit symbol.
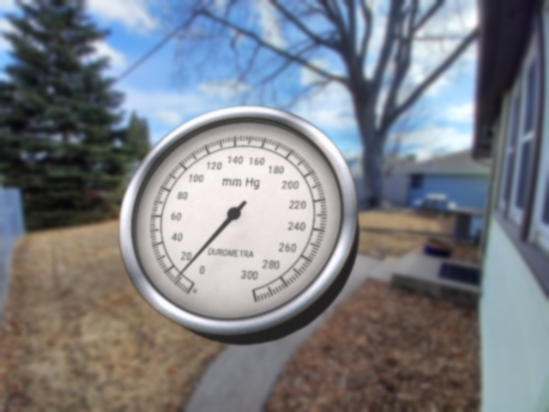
10 mmHg
